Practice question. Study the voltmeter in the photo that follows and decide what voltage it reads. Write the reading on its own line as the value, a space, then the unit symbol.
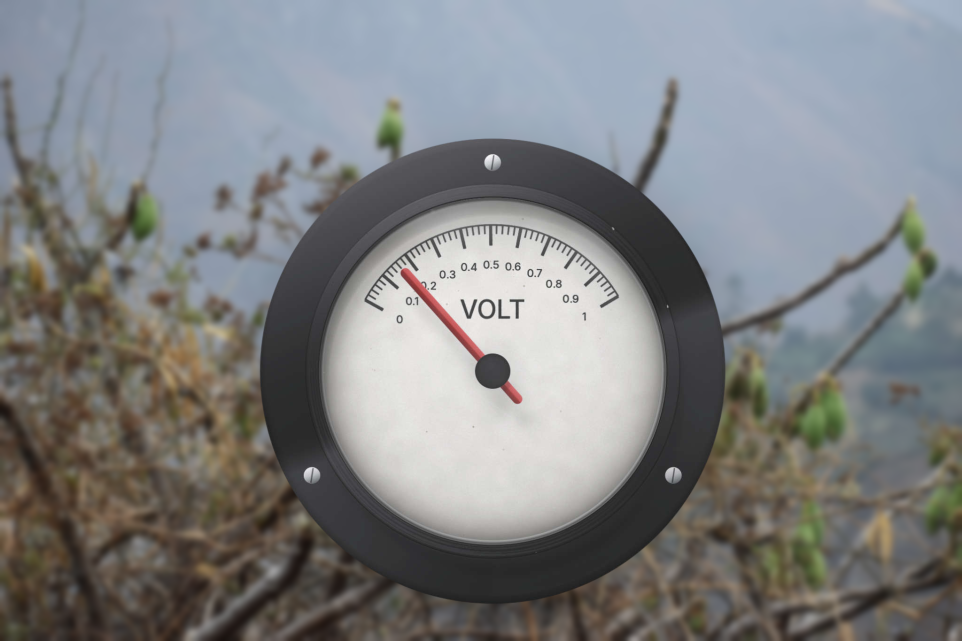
0.16 V
